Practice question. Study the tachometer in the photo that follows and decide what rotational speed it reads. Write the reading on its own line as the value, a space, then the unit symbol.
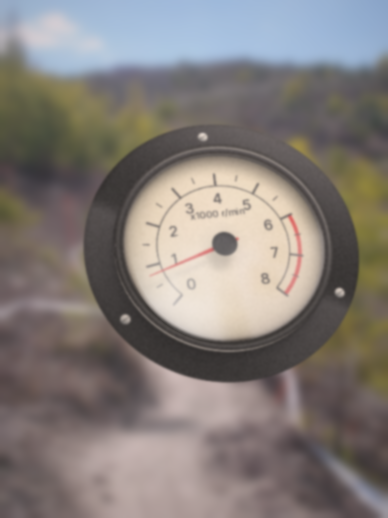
750 rpm
